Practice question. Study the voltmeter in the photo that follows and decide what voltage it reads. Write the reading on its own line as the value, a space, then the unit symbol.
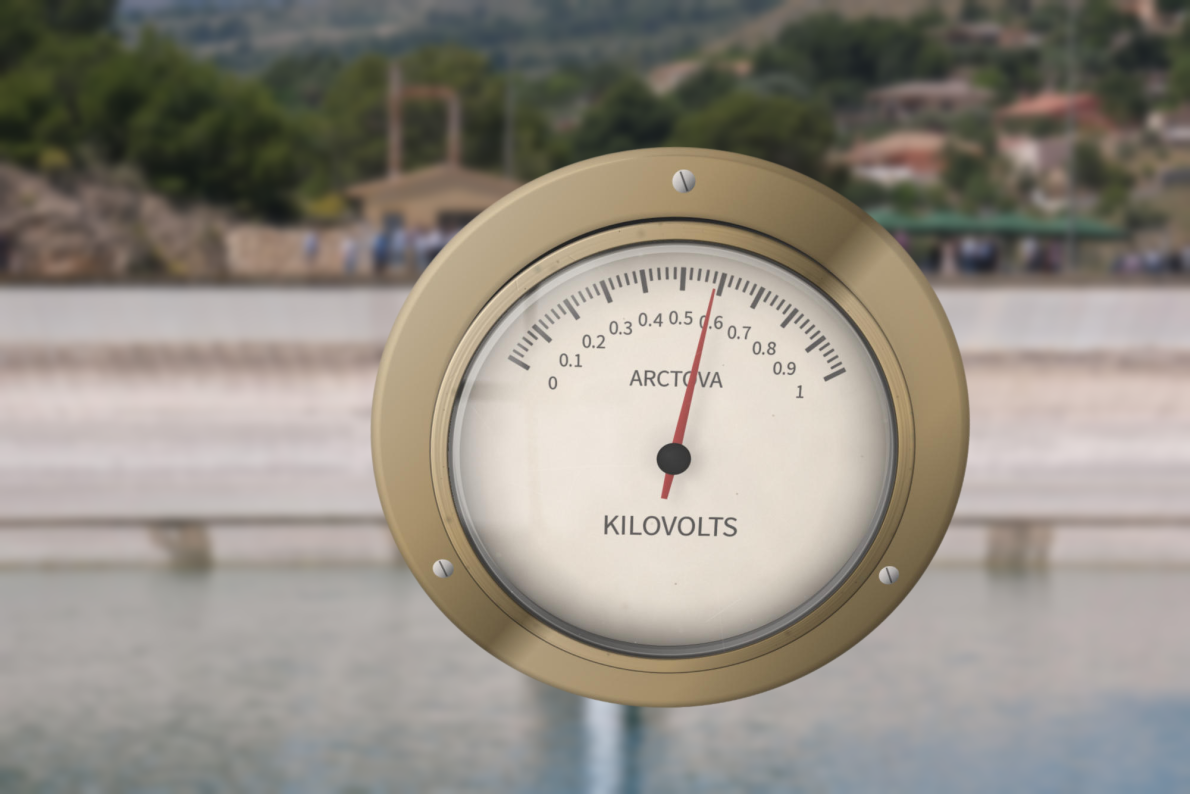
0.58 kV
